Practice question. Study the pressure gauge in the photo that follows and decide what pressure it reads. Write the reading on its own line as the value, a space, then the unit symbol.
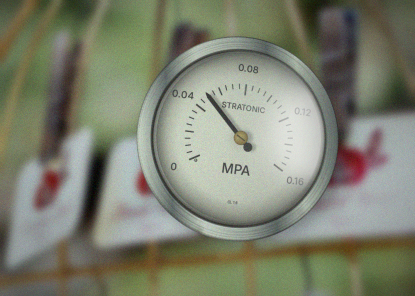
0.05 MPa
